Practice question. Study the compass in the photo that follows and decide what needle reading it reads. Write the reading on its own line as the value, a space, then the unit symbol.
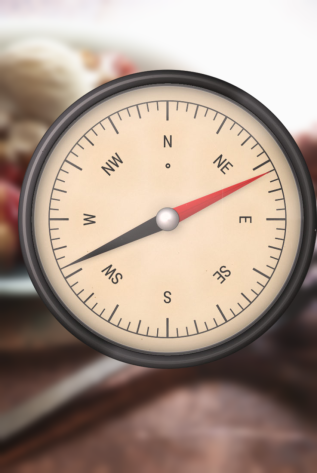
65 °
